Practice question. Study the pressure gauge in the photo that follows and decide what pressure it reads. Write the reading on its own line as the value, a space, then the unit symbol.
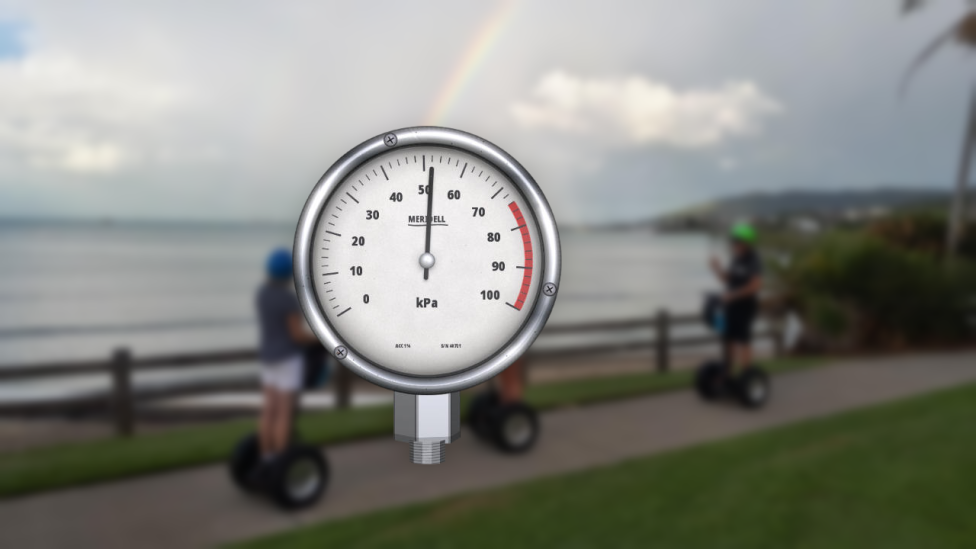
52 kPa
